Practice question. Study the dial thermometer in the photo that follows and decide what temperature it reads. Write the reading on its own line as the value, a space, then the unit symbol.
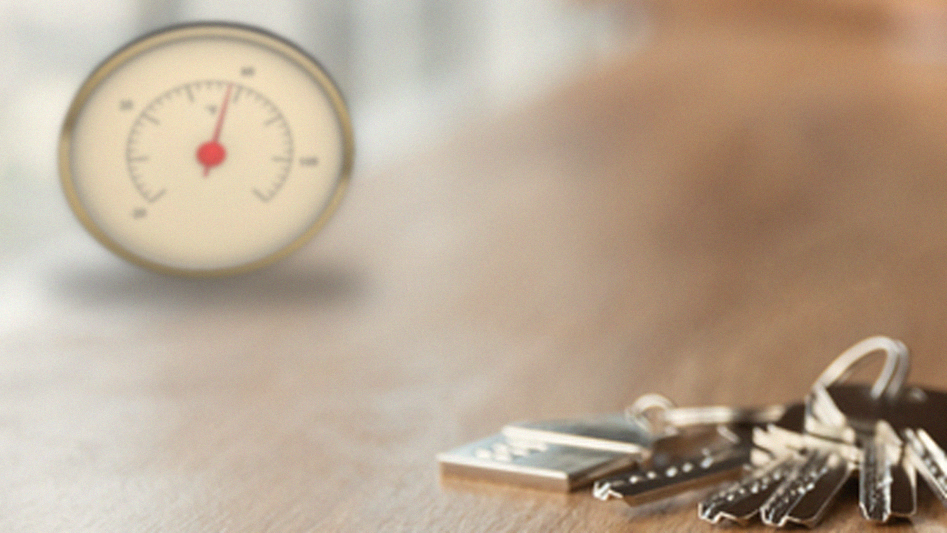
56 °F
